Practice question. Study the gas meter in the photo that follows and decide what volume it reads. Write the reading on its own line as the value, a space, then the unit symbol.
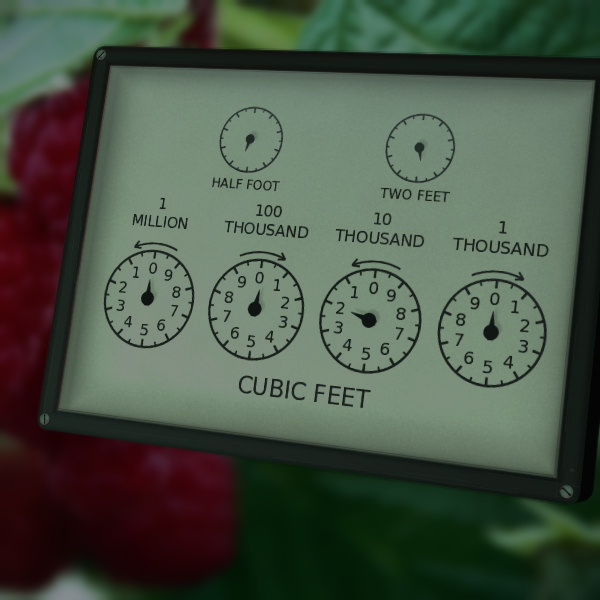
2000 ft³
